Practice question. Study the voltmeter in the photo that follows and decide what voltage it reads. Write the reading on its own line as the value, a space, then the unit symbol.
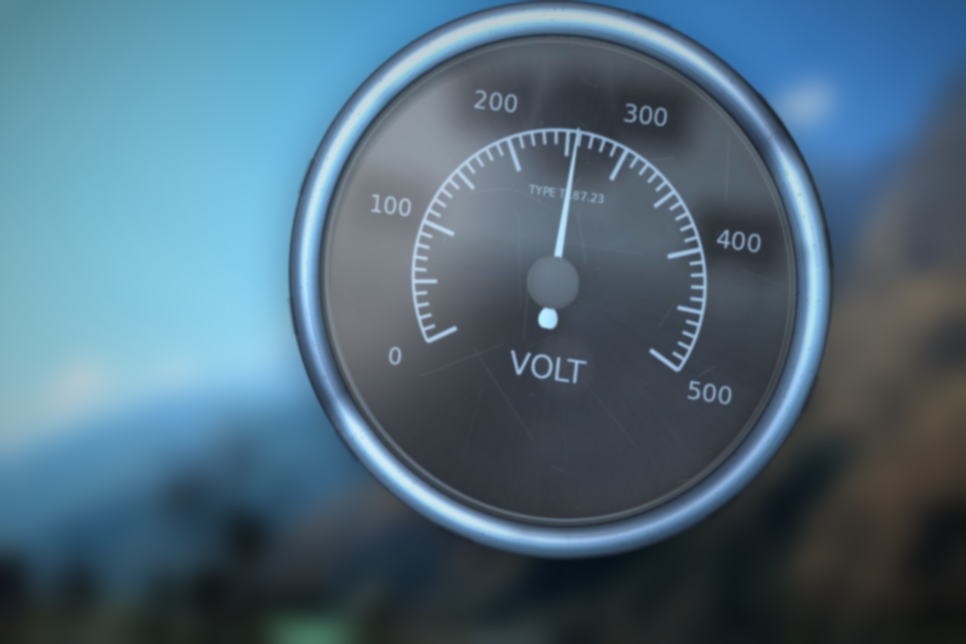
260 V
